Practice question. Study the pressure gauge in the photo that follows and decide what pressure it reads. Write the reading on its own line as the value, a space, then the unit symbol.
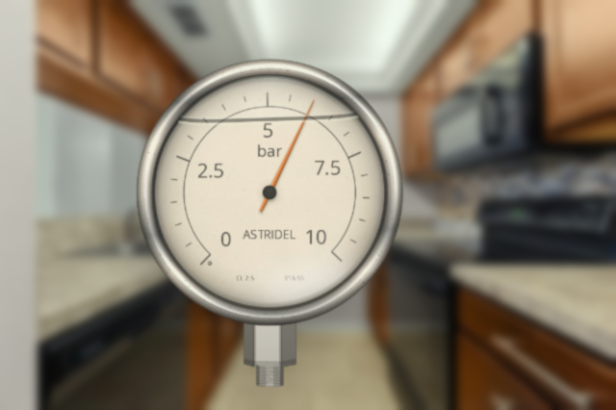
6 bar
